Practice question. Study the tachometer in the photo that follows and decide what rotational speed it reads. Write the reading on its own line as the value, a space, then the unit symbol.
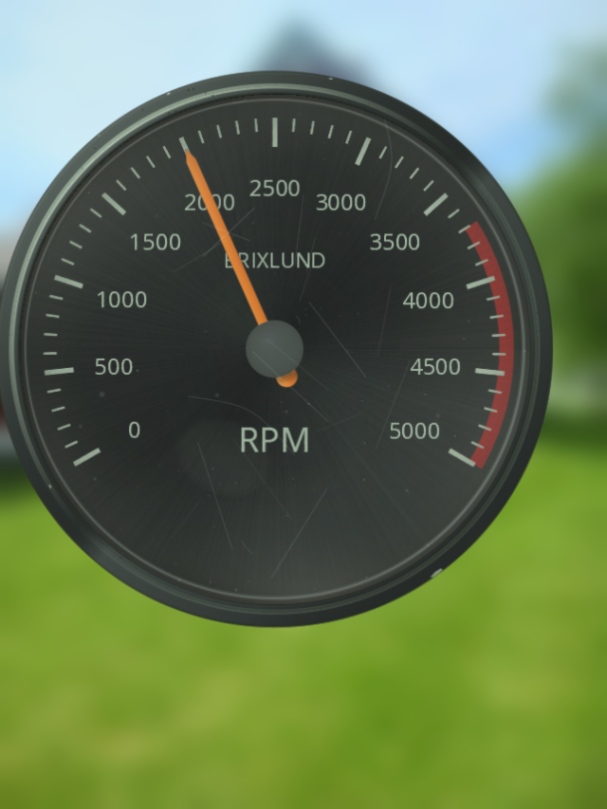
2000 rpm
